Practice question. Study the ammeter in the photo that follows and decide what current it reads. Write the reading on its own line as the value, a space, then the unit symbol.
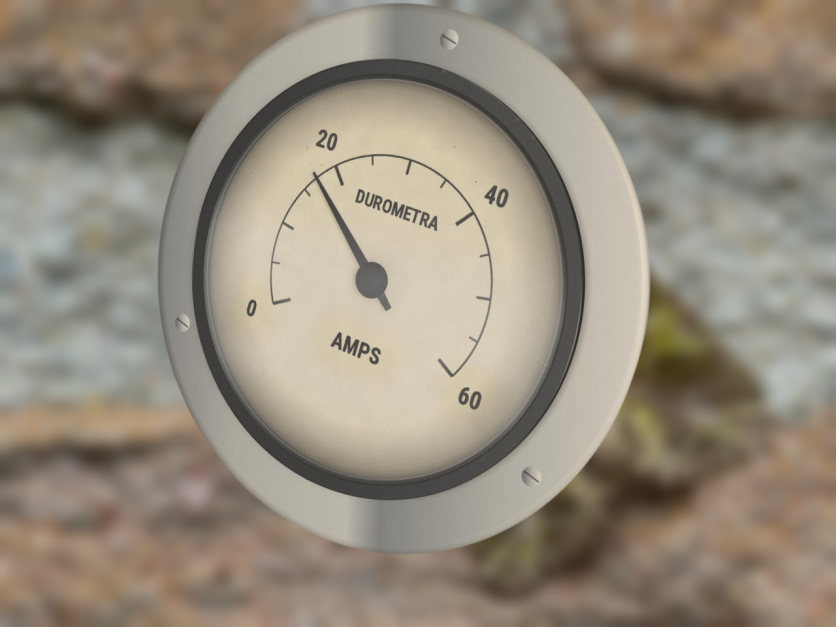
17.5 A
